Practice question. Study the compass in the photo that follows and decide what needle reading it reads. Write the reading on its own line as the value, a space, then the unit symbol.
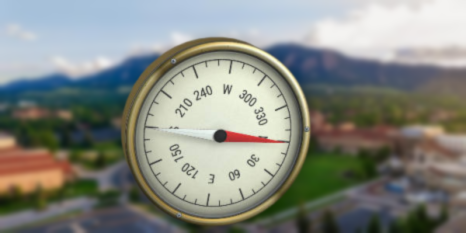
0 °
